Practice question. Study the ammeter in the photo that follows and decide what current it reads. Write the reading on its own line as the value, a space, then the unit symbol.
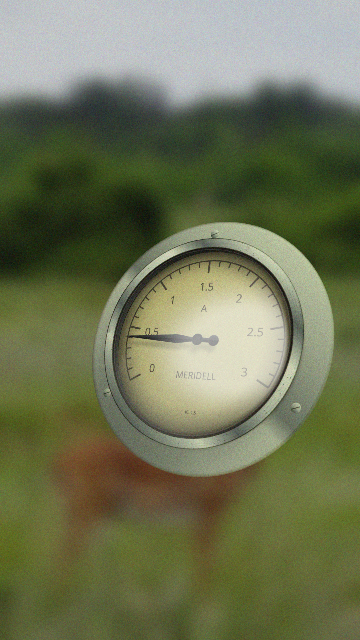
0.4 A
